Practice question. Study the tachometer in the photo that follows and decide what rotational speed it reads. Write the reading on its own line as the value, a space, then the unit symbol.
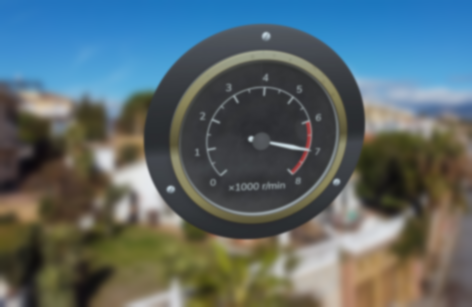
7000 rpm
